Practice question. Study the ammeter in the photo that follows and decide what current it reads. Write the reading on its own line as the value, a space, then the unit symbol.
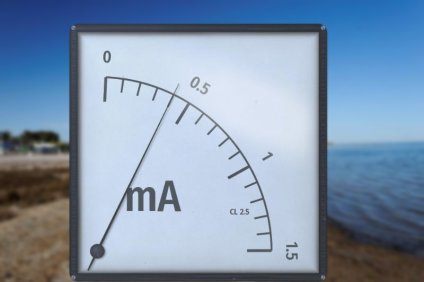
0.4 mA
